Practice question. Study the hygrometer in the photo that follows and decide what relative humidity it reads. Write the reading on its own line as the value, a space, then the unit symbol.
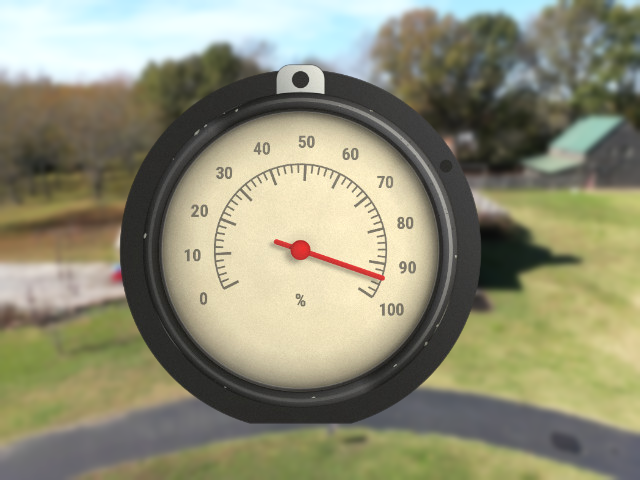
94 %
